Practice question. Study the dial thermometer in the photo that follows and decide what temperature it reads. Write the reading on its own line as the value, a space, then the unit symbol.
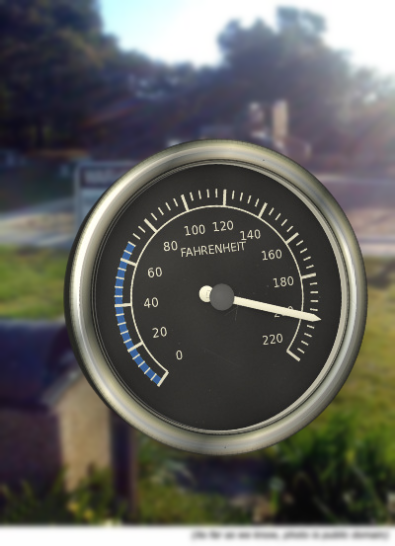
200 °F
